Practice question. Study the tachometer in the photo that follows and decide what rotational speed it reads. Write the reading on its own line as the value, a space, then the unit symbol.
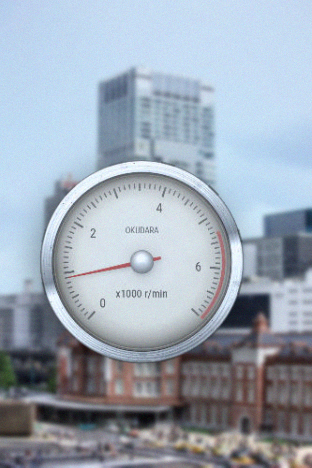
900 rpm
